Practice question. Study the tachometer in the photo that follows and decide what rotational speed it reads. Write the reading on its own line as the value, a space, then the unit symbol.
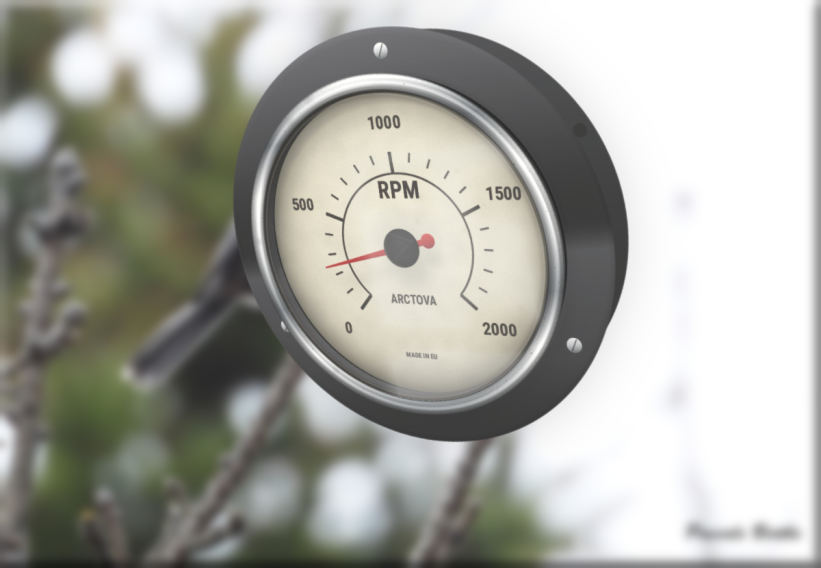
250 rpm
